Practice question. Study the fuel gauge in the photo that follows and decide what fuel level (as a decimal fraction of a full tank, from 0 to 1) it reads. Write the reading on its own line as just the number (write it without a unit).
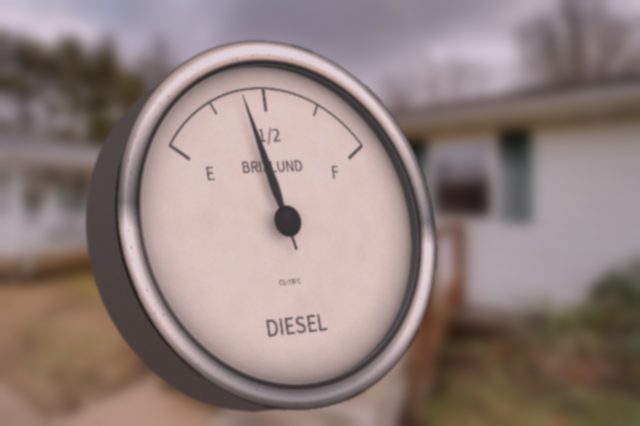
0.375
